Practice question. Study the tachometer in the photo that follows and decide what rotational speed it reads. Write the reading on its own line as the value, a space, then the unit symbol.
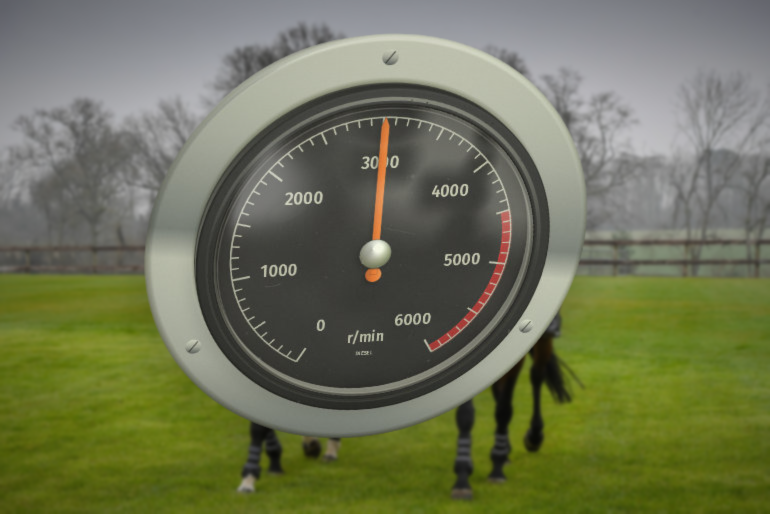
3000 rpm
